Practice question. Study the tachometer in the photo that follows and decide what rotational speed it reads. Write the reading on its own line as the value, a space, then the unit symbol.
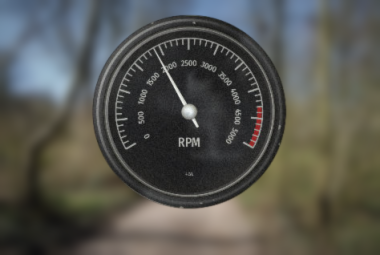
1900 rpm
